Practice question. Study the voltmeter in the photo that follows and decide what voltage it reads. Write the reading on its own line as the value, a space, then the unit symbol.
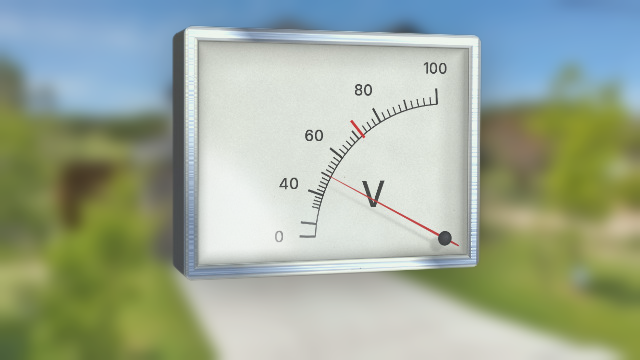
50 V
